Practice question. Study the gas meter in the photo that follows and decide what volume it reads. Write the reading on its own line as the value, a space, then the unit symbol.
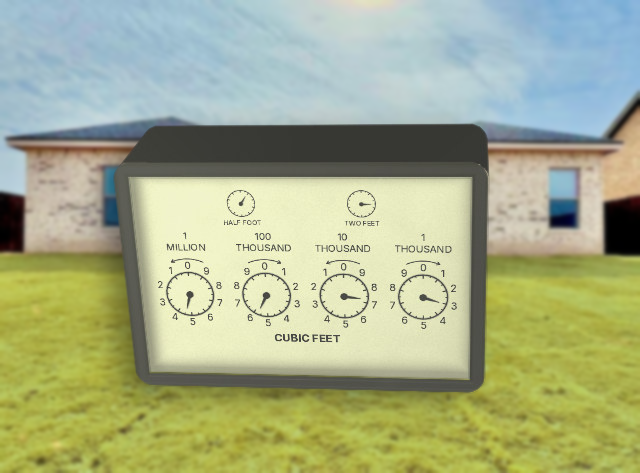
457300 ft³
